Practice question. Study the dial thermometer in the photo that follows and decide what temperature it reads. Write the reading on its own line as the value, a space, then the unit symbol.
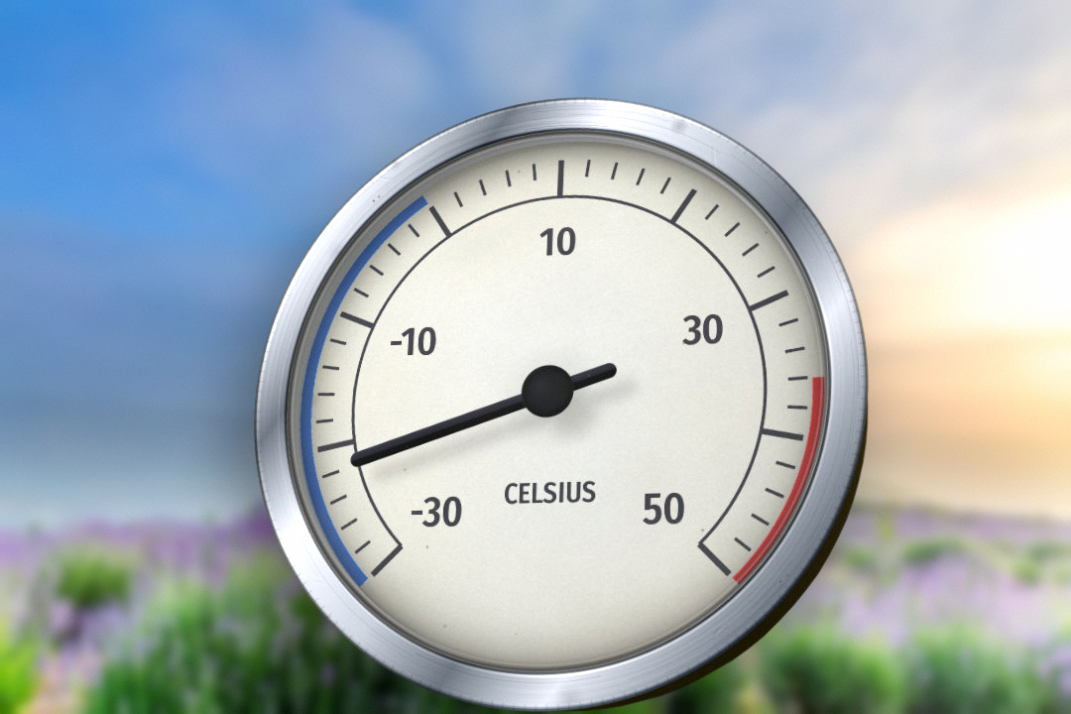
-22 °C
